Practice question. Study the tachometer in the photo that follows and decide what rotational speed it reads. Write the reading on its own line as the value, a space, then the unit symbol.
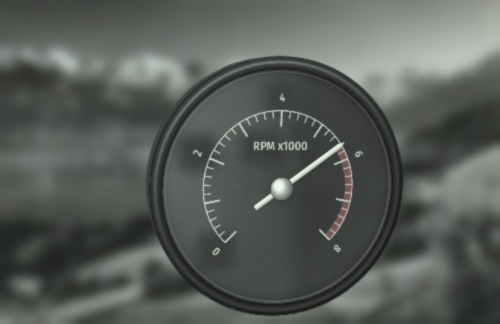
5600 rpm
